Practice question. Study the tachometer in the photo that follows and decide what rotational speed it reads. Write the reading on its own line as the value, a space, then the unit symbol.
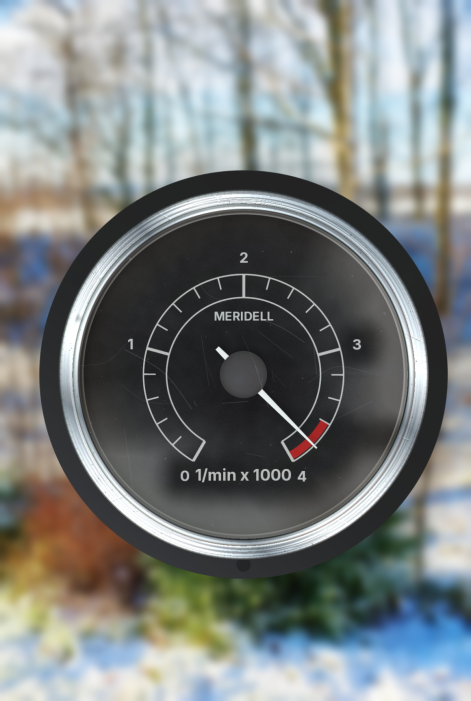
3800 rpm
